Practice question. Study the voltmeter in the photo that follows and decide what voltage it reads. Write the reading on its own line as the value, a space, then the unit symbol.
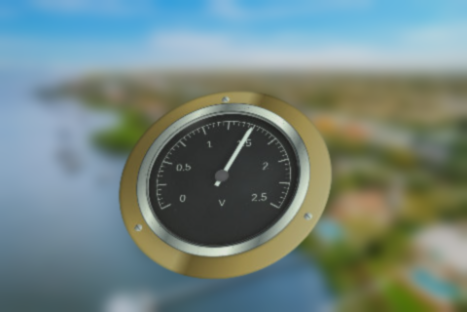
1.5 V
